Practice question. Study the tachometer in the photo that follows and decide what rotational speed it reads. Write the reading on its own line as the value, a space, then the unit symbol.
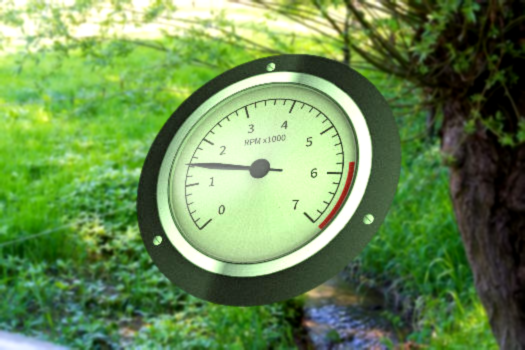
1400 rpm
